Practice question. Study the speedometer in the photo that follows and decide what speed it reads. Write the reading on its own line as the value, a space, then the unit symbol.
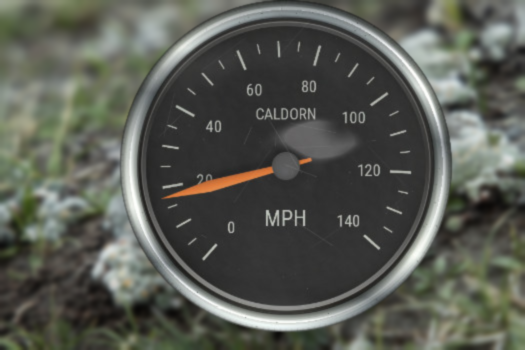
17.5 mph
